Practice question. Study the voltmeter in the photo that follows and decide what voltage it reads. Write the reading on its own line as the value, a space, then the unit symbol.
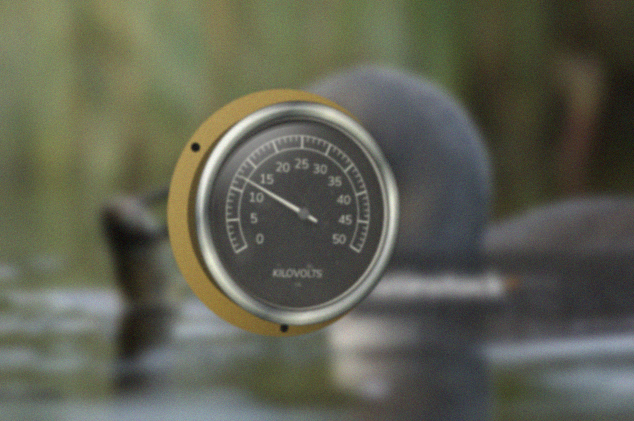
12 kV
